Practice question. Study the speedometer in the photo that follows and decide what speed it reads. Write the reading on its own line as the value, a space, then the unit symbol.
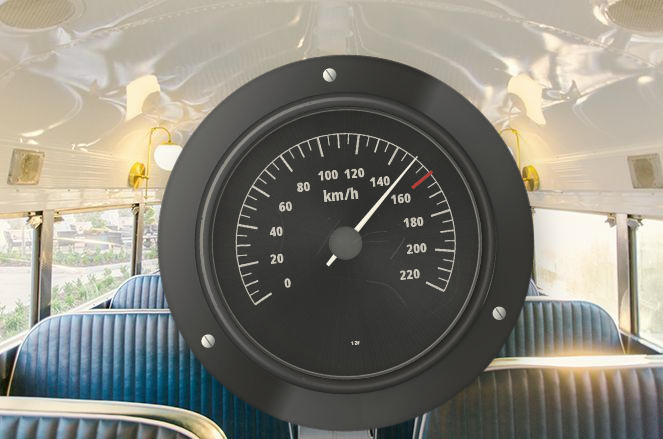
150 km/h
